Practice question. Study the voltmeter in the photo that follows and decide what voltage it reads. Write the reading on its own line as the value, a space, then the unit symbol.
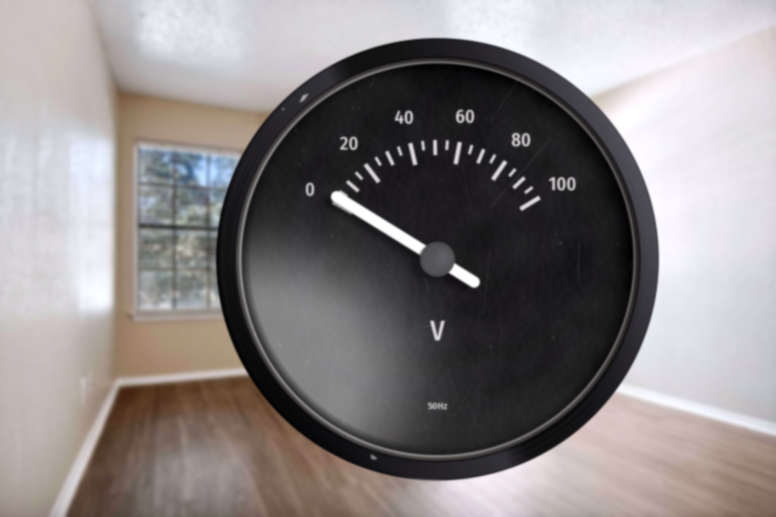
2.5 V
